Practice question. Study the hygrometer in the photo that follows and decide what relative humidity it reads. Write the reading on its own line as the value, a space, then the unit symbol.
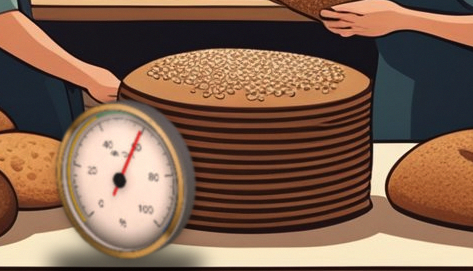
60 %
